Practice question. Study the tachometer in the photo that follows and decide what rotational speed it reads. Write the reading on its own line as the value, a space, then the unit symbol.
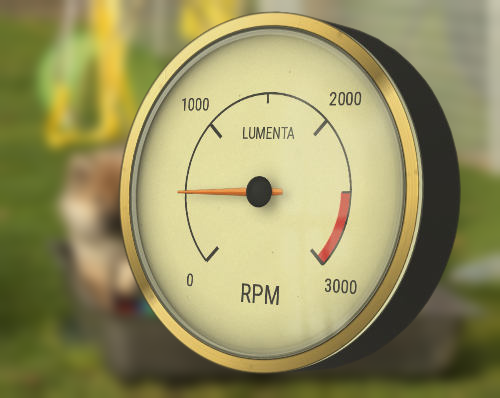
500 rpm
